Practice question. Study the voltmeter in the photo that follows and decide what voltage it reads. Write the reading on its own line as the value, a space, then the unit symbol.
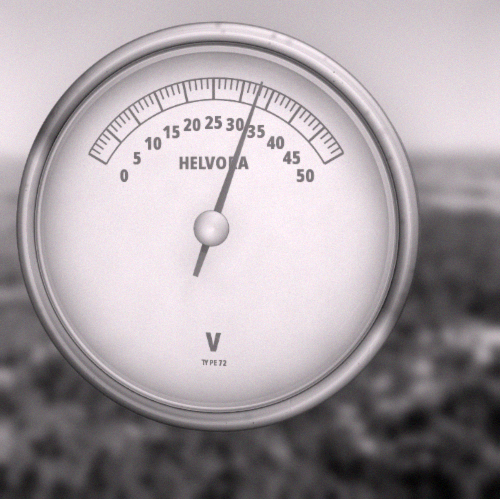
33 V
